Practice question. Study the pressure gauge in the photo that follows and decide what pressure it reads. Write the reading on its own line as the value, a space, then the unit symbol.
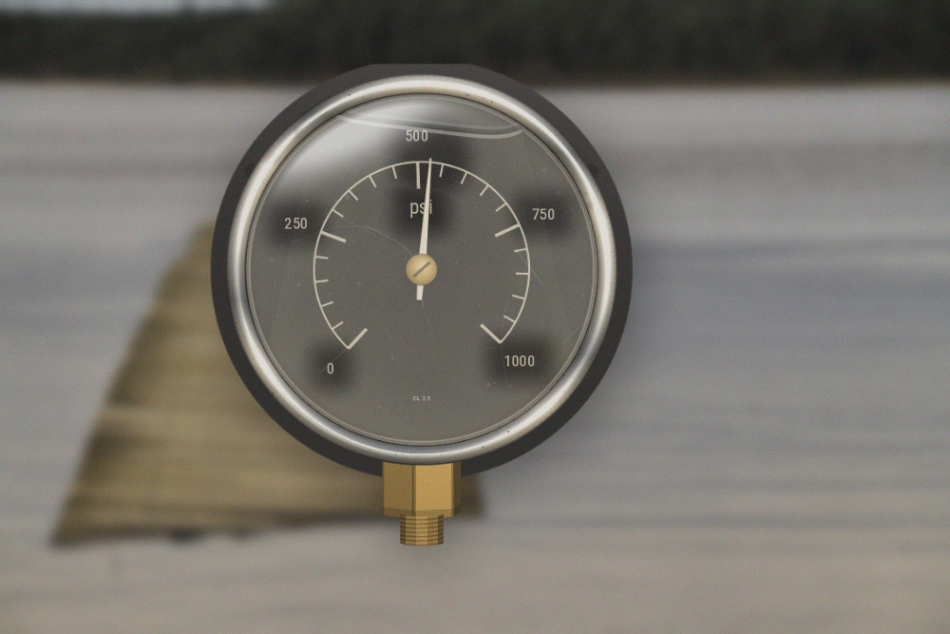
525 psi
